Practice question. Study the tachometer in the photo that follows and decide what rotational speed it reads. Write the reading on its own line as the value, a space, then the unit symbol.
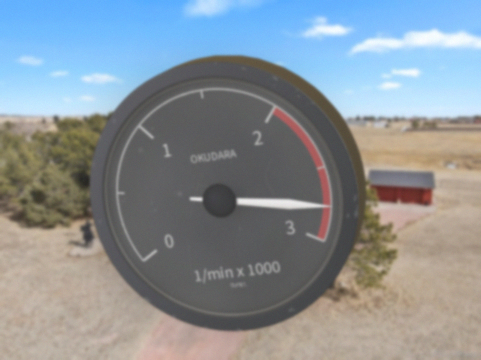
2750 rpm
